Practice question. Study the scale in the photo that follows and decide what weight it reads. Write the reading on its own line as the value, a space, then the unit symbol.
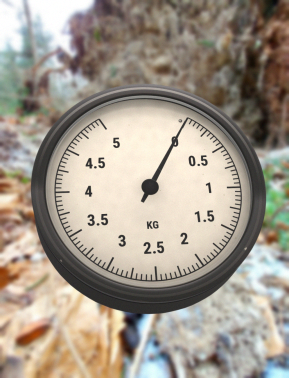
0 kg
